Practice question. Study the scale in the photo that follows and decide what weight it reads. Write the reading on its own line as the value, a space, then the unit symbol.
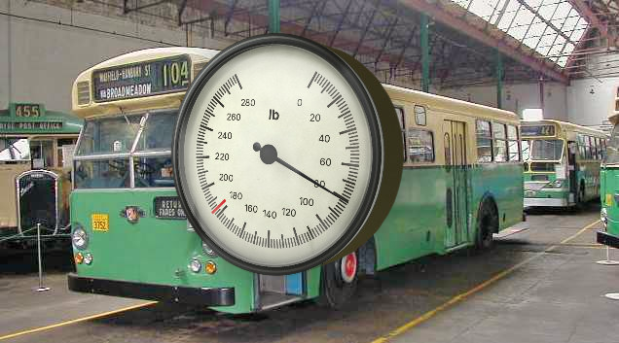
80 lb
